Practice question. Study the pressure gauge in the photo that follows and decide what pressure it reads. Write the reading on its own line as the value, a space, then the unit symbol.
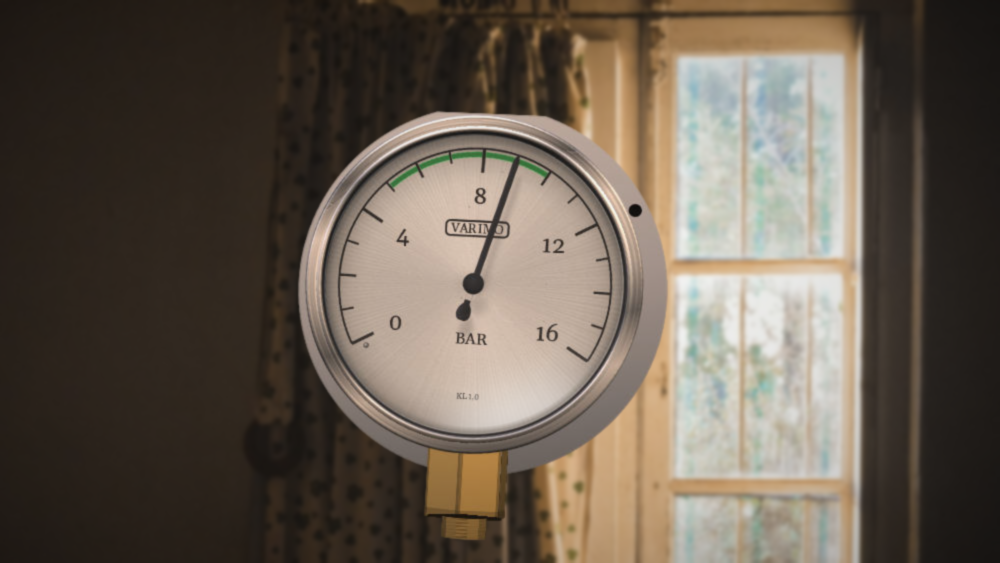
9 bar
